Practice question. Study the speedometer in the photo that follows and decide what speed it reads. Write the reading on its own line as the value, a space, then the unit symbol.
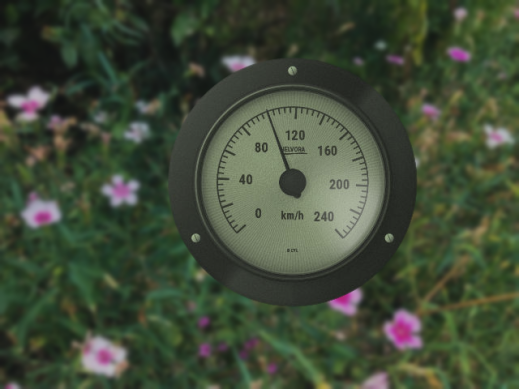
100 km/h
